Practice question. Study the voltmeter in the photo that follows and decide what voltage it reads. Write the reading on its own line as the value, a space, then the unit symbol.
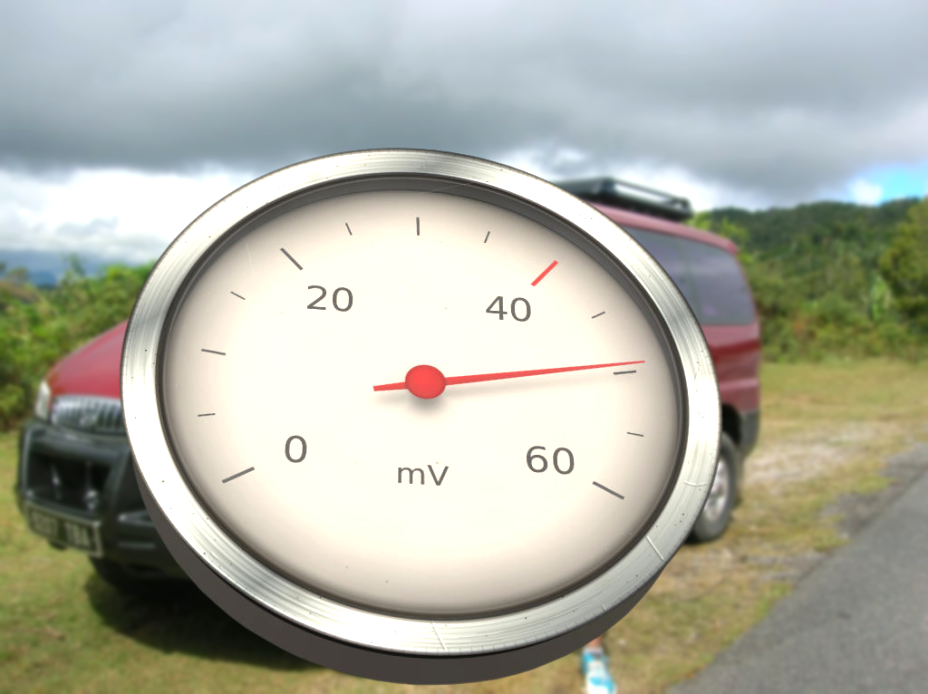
50 mV
